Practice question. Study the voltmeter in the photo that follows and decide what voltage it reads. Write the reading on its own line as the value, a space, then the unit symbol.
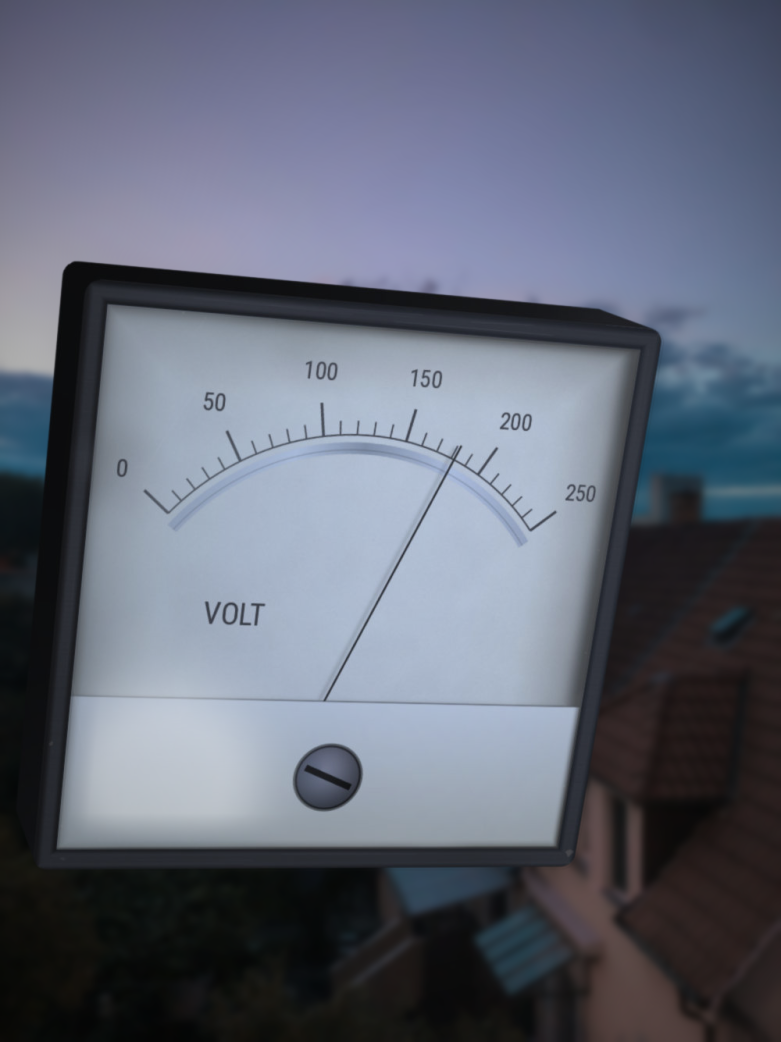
180 V
